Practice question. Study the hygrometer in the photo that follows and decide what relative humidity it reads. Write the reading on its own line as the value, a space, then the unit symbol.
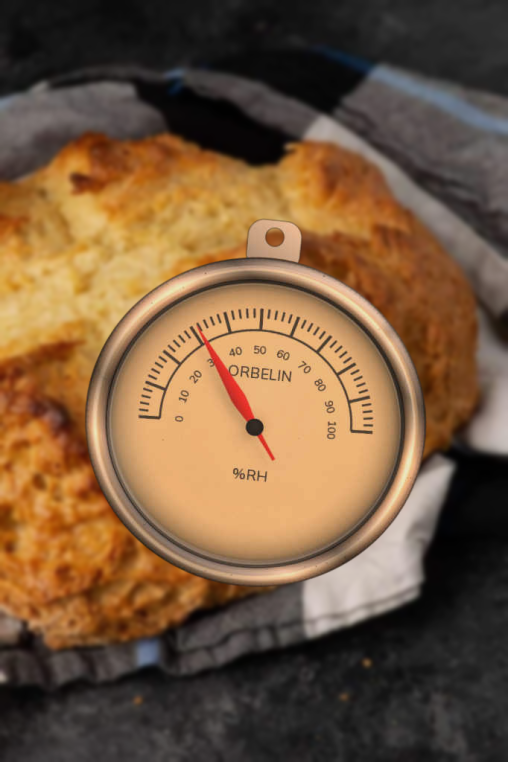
32 %
